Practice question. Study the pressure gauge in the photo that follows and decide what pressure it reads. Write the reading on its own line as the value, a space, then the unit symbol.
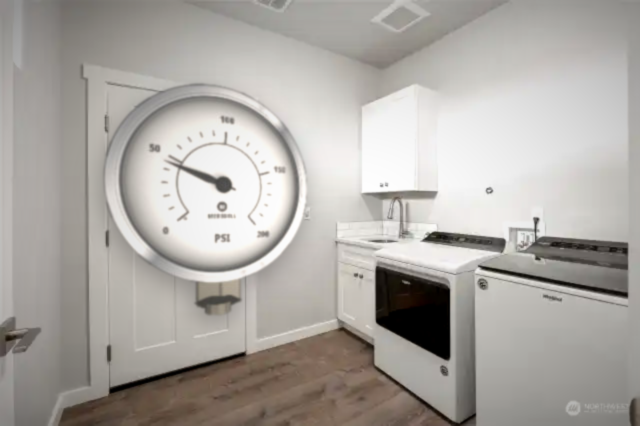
45 psi
